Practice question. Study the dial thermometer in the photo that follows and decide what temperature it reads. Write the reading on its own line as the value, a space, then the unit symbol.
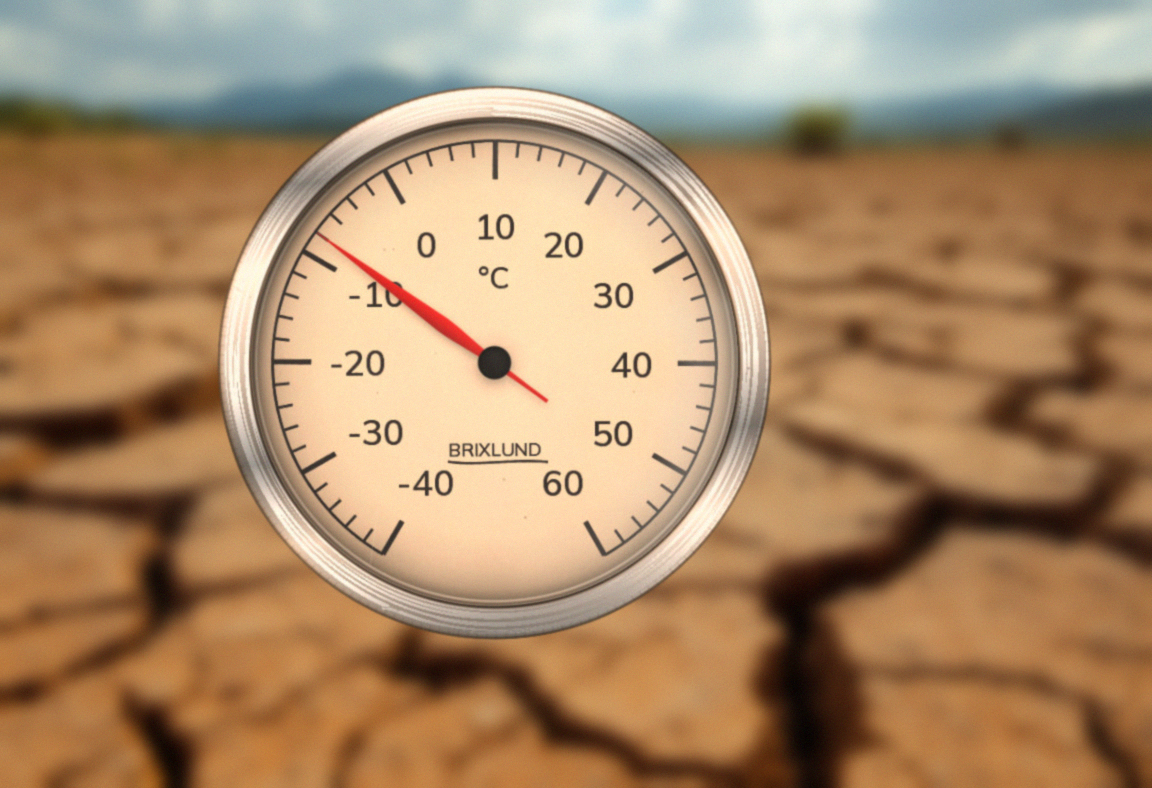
-8 °C
